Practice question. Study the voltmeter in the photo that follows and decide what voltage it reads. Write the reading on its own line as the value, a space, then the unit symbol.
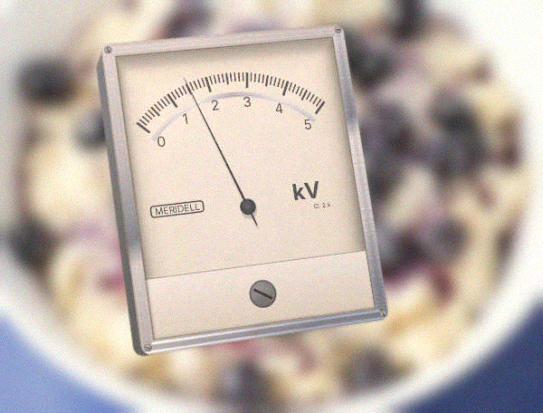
1.5 kV
